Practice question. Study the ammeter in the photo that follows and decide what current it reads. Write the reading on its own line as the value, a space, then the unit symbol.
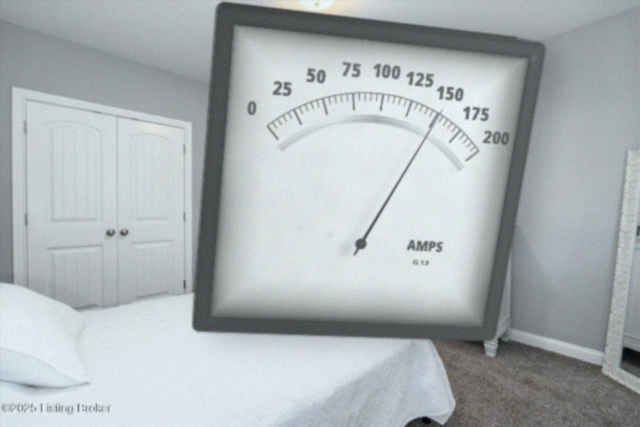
150 A
